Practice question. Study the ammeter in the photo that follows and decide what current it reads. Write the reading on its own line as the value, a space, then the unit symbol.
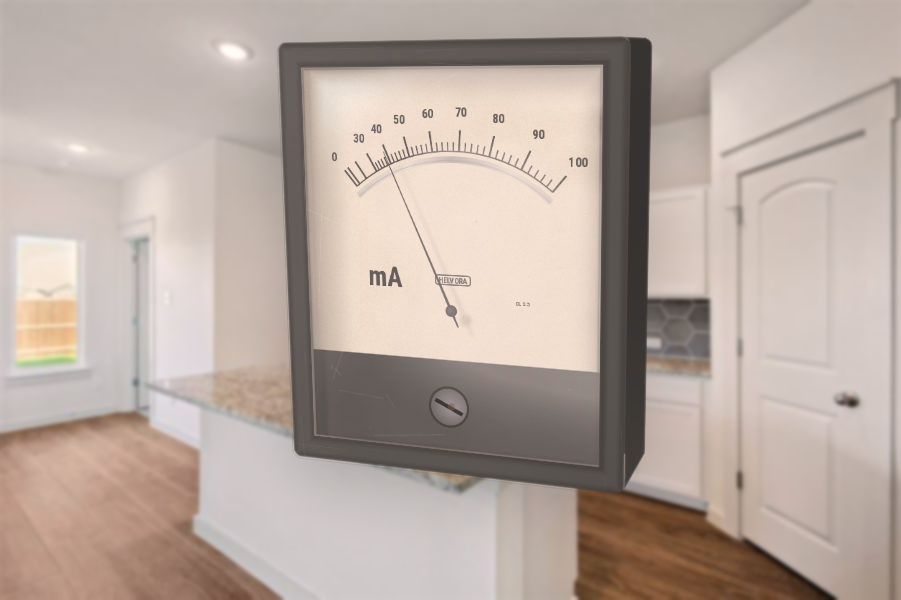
40 mA
